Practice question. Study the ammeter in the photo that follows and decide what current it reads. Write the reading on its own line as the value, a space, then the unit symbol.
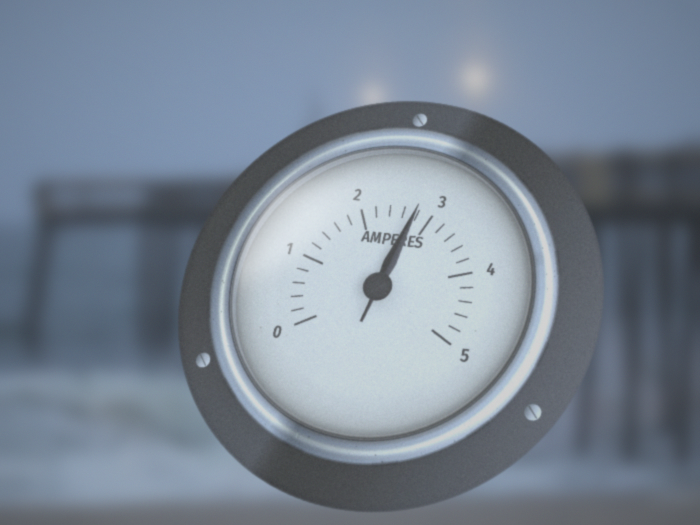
2.8 A
